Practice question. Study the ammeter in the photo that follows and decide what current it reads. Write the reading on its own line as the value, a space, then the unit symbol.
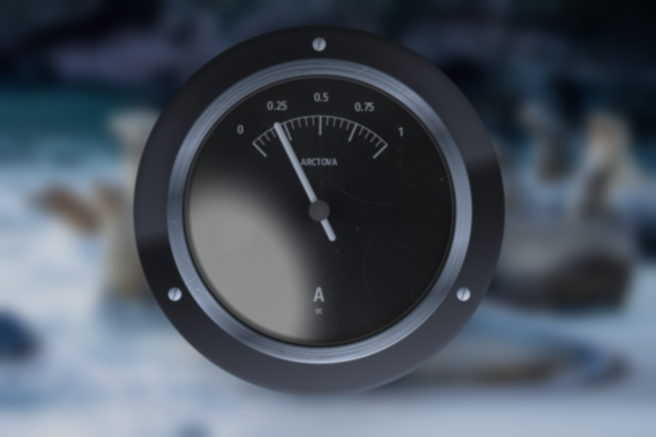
0.2 A
